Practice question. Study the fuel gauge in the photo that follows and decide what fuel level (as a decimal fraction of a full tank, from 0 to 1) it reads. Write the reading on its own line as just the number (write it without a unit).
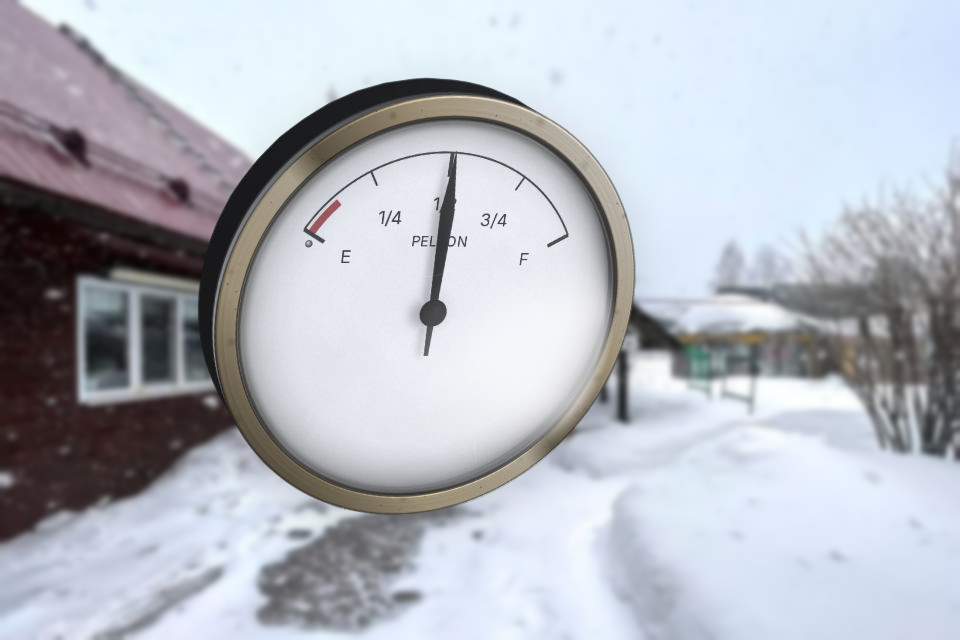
0.5
